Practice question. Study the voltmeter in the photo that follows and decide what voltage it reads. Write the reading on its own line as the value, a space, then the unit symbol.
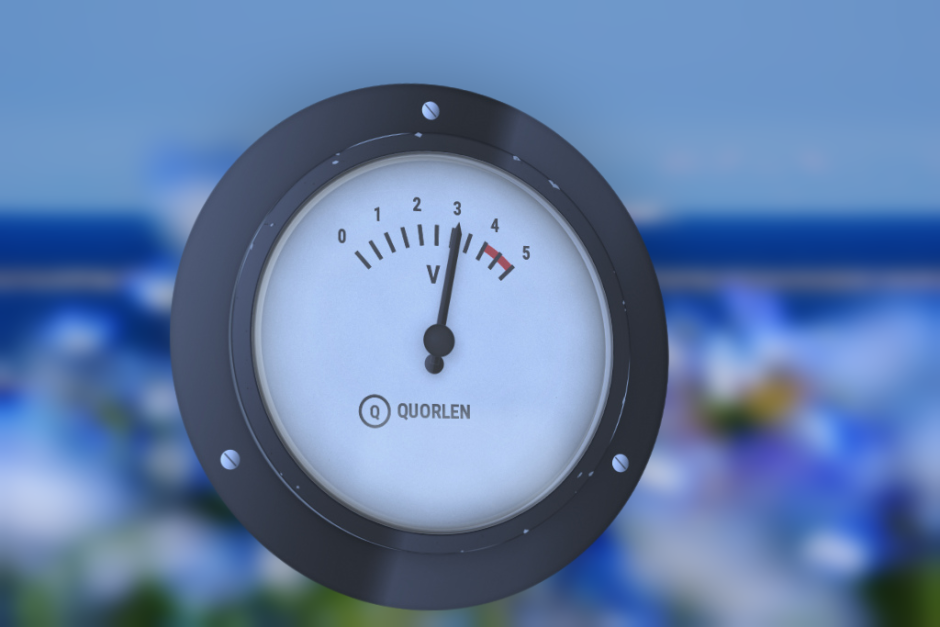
3 V
